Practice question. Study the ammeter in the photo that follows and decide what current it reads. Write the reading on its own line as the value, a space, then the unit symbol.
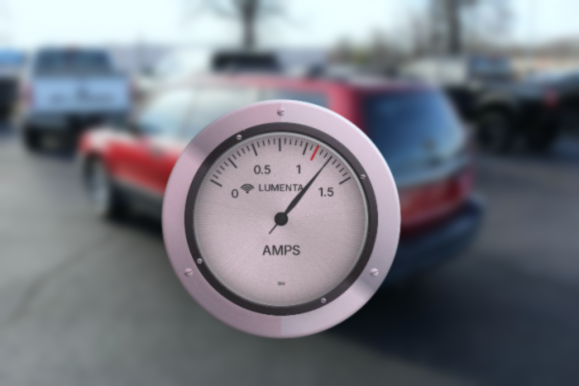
1.25 A
